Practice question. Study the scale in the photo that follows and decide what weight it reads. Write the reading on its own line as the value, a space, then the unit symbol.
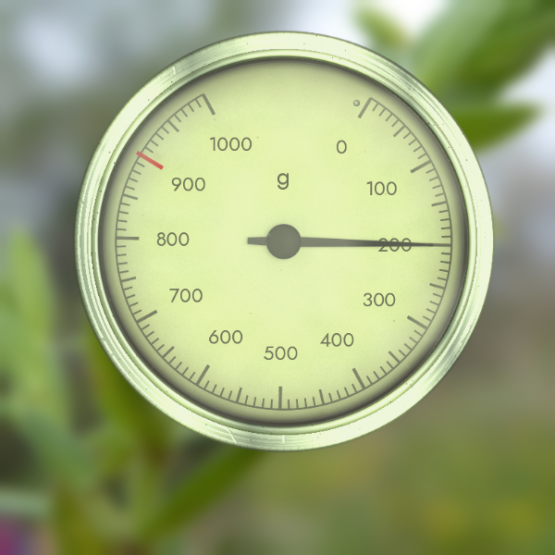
200 g
